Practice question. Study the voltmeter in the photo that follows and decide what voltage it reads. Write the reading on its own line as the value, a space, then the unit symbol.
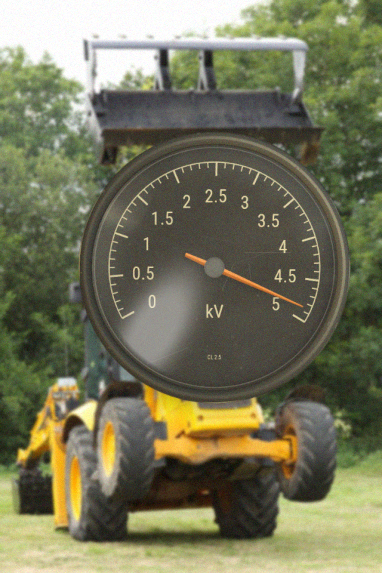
4.85 kV
